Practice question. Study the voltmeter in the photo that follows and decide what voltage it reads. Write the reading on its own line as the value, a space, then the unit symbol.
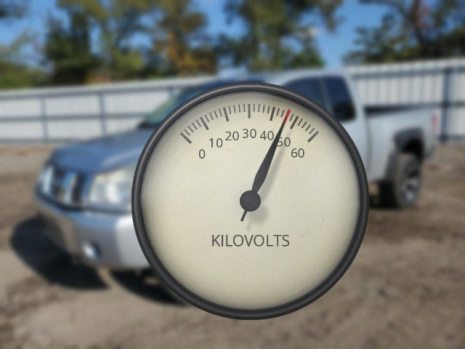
46 kV
